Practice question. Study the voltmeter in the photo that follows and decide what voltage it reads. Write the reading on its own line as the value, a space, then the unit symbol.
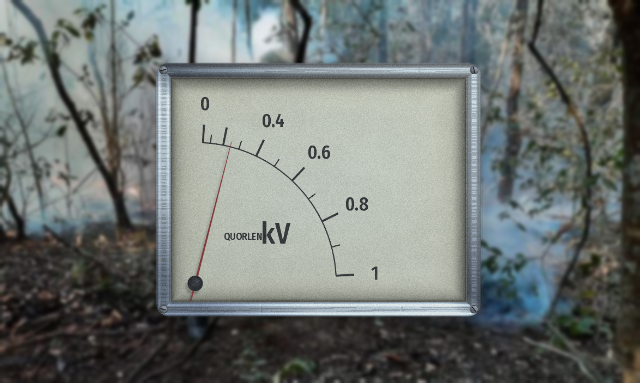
0.25 kV
